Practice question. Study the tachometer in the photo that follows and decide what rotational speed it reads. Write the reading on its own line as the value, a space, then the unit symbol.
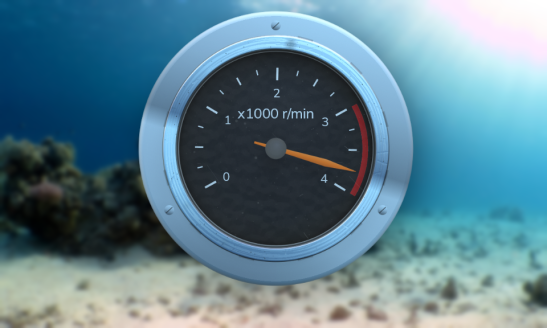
3750 rpm
